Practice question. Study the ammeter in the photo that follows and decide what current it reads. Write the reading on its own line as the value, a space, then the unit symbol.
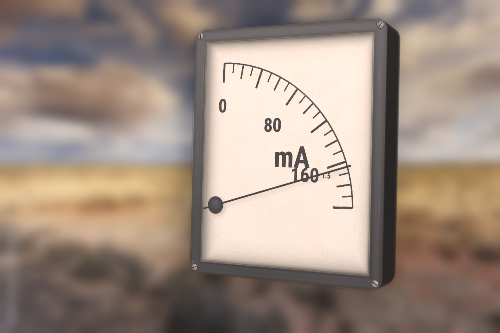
165 mA
